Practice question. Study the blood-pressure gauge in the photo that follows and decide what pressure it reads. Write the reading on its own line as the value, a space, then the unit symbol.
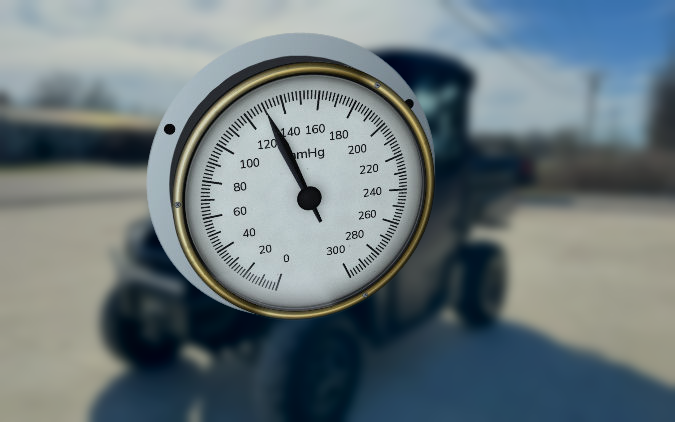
130 mmHg
